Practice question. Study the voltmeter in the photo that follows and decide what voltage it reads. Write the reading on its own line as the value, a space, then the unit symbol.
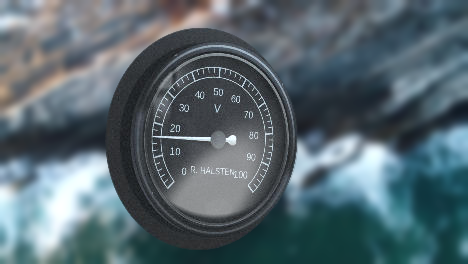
16 V
